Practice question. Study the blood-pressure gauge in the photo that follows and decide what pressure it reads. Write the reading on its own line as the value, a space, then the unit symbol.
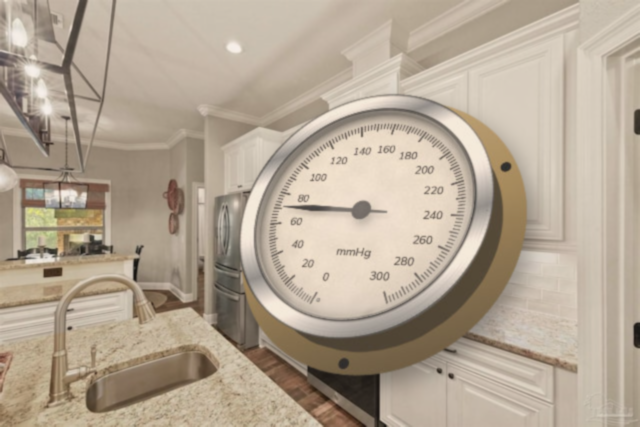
70 mmHg
